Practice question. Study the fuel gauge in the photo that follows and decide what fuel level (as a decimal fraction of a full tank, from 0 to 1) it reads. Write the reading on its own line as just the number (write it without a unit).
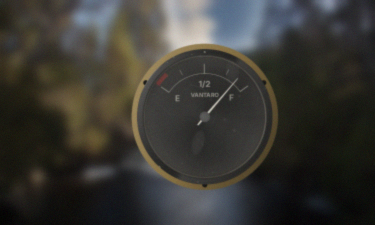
0.875
